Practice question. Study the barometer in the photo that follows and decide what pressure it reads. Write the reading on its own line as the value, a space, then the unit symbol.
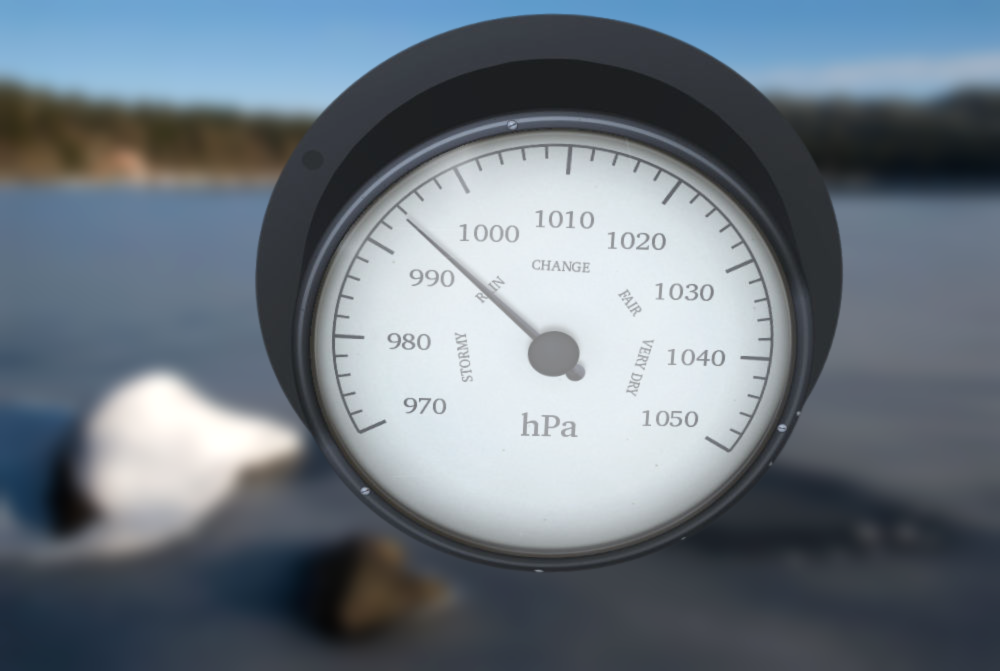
994 hPa
